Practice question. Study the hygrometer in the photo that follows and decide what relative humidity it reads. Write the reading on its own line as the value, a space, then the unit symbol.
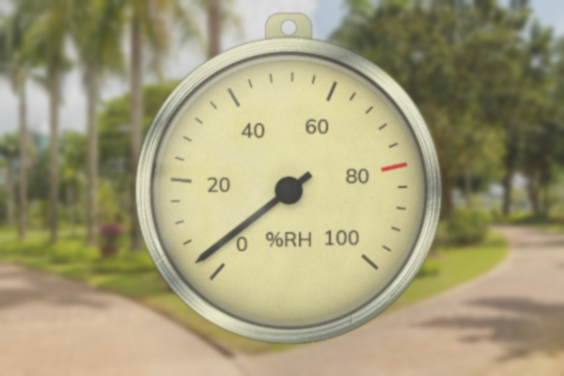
4 %
